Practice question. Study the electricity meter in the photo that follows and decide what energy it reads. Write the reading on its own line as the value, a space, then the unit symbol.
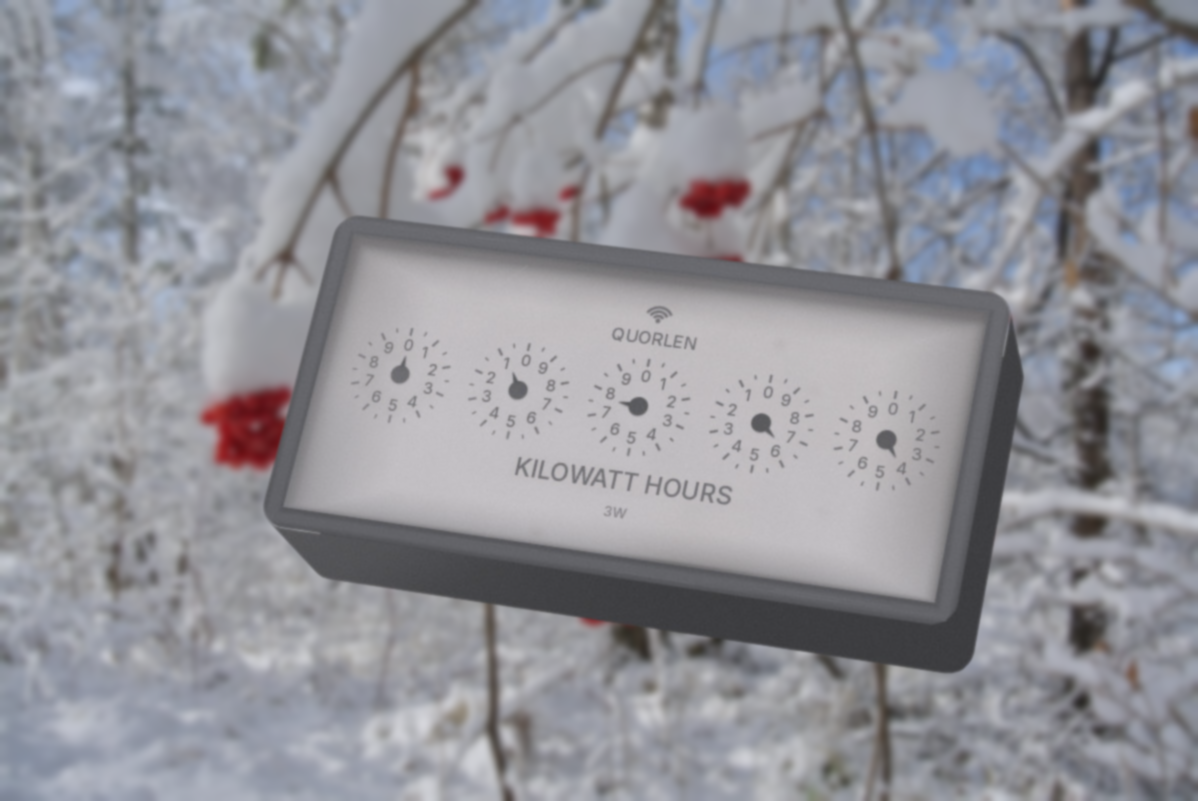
764 kWh
